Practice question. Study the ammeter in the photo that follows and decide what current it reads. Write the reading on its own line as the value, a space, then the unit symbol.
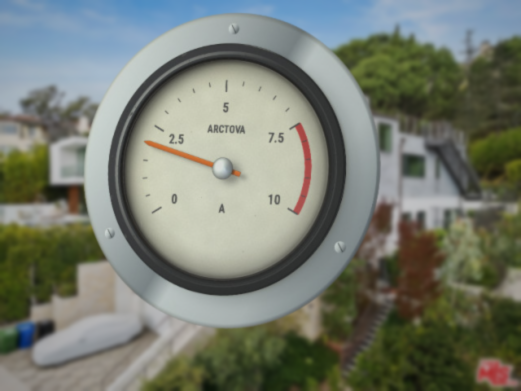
2 A
